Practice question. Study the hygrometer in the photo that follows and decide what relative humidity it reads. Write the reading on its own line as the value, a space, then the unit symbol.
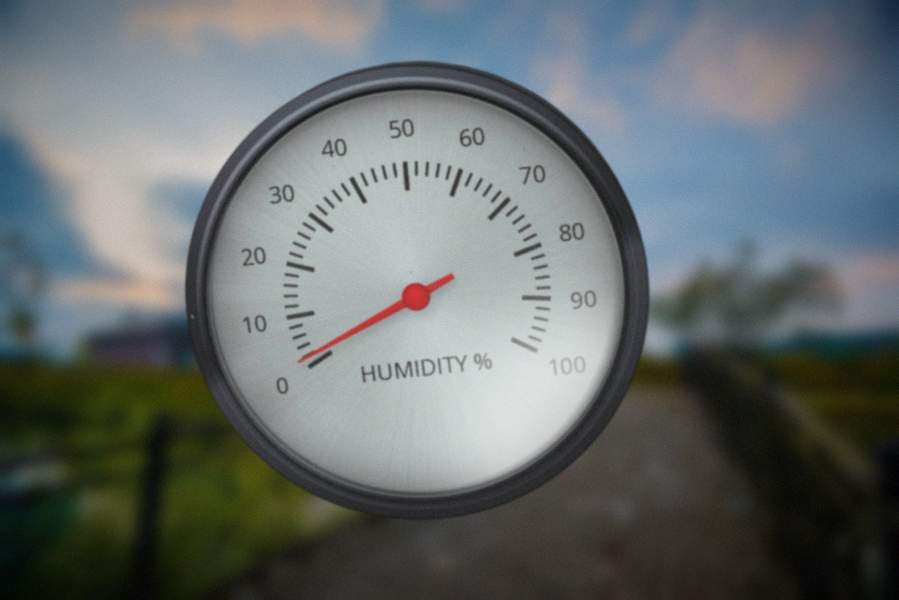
2 %
